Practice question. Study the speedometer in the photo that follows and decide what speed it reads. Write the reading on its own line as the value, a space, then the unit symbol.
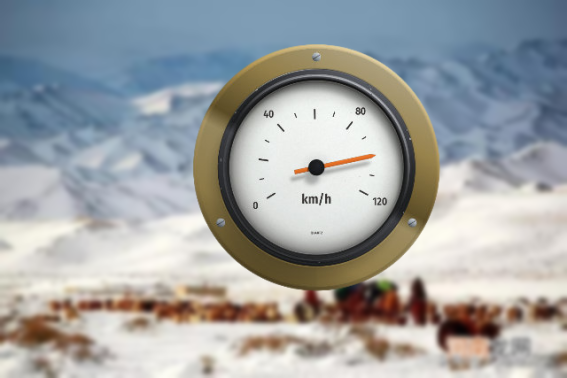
100 km/h
